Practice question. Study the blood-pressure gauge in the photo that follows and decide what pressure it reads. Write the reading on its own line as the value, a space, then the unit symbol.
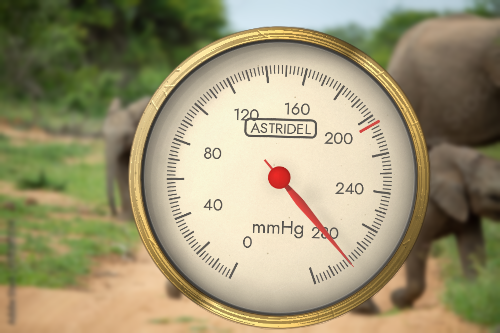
280 mmHg
